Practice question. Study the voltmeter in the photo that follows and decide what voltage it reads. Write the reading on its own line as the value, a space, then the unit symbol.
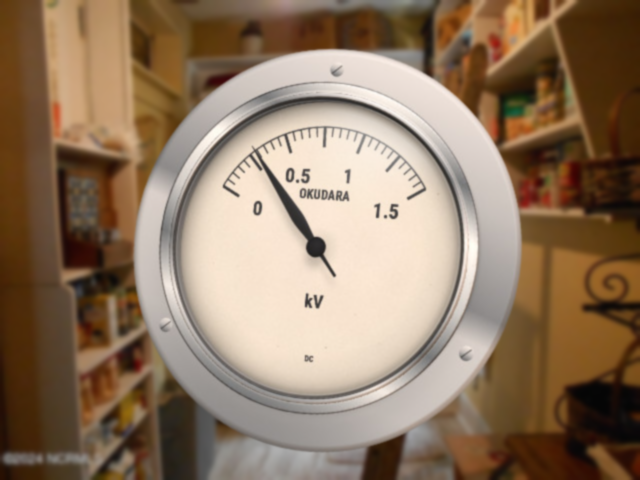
0.3 kV
